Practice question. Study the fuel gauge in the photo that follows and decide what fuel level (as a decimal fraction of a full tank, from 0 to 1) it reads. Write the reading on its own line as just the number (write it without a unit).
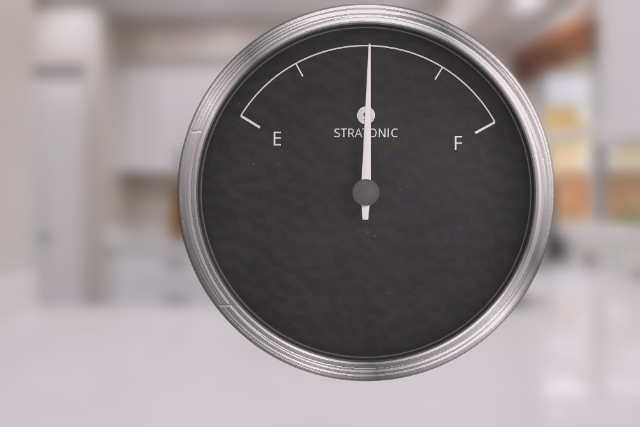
0.5
